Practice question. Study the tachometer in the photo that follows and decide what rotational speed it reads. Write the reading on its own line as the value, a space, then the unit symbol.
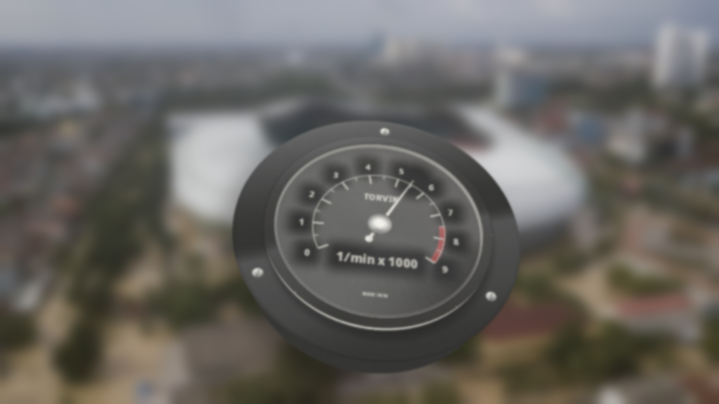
5500 rpm
